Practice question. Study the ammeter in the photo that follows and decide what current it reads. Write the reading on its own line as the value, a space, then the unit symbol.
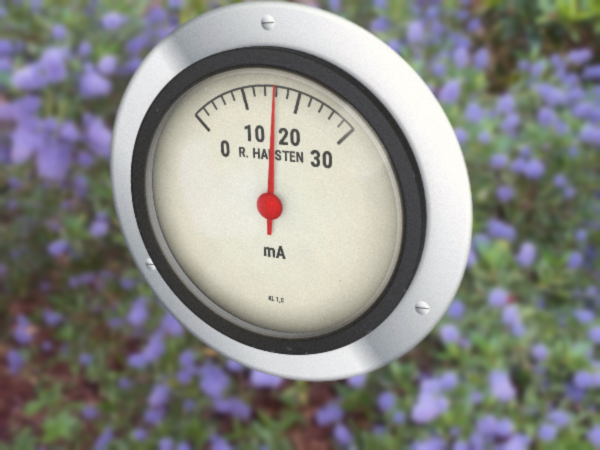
16 mA
